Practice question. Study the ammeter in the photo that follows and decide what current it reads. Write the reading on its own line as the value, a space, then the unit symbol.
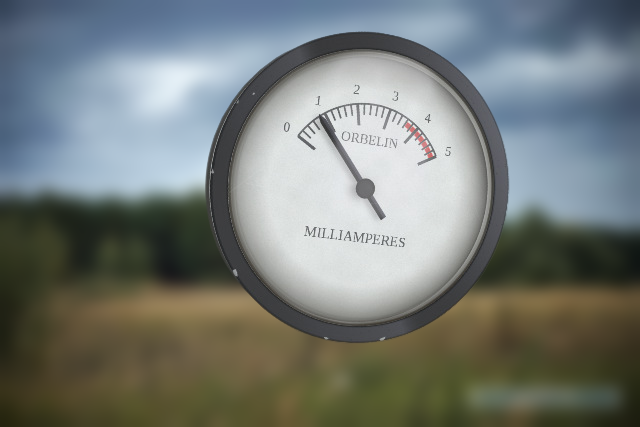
0.8 mA
